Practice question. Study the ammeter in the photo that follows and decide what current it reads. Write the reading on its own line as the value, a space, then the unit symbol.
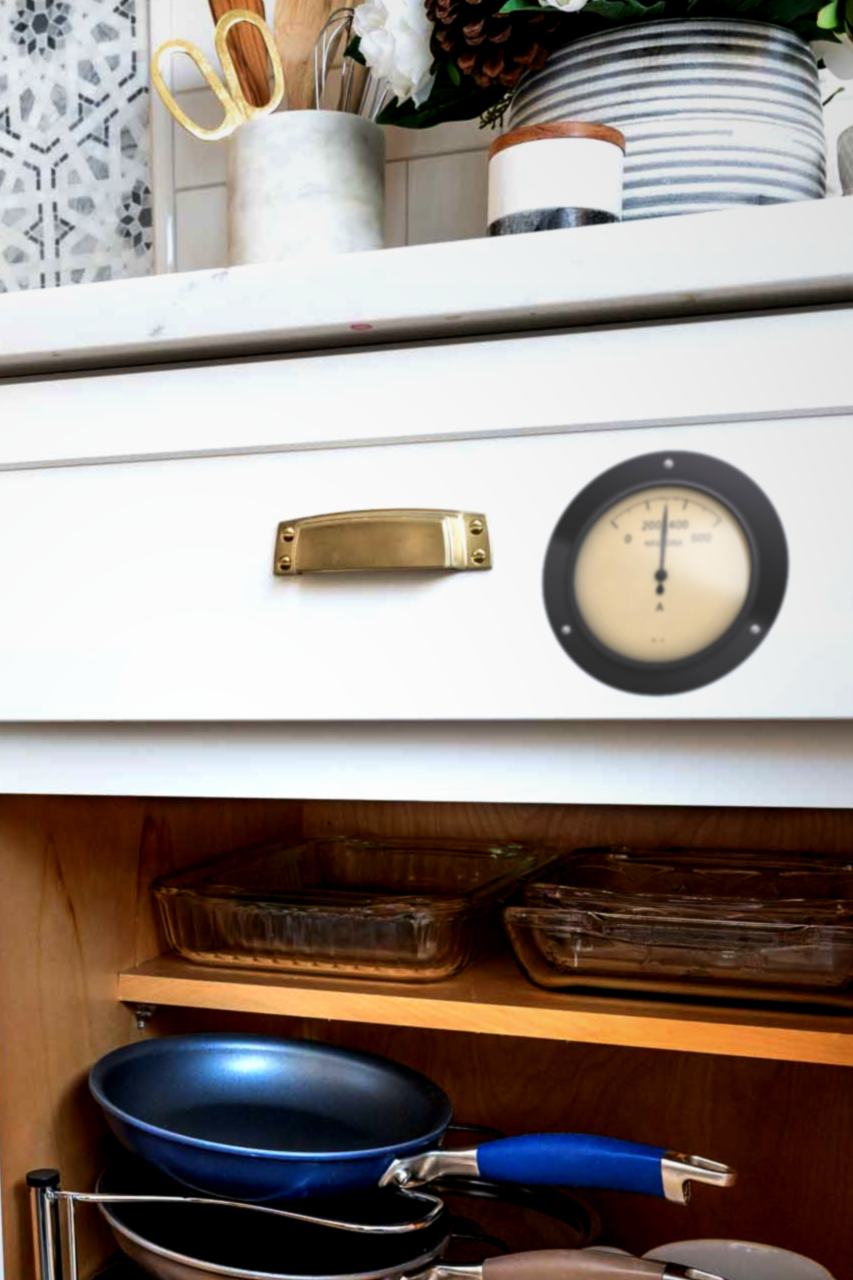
300 A
